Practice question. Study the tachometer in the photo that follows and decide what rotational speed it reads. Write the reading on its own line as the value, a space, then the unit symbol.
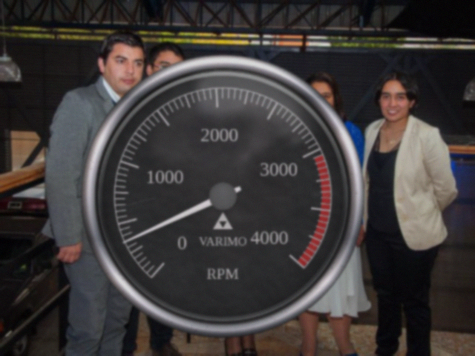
350 rpm
